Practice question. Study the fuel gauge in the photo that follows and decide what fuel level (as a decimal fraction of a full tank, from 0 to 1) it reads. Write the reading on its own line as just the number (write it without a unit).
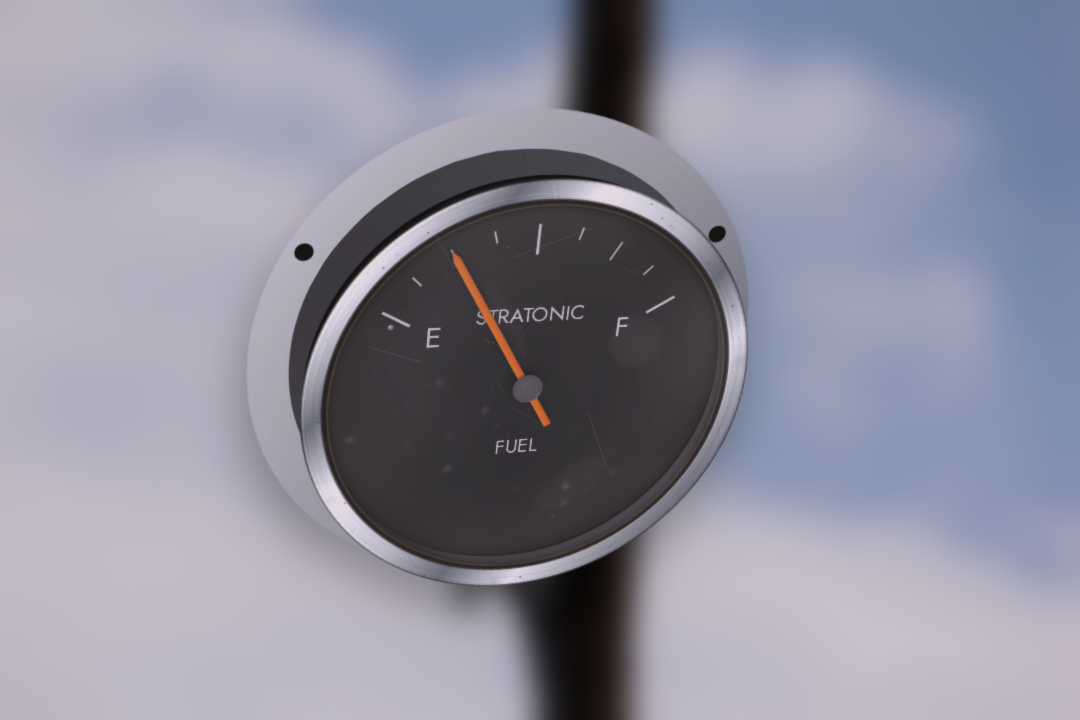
0.25
